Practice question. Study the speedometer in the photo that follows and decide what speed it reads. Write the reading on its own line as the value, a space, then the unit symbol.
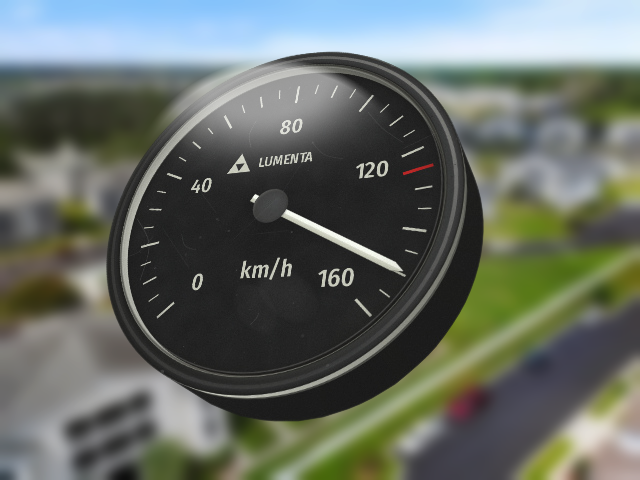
150 km/h
